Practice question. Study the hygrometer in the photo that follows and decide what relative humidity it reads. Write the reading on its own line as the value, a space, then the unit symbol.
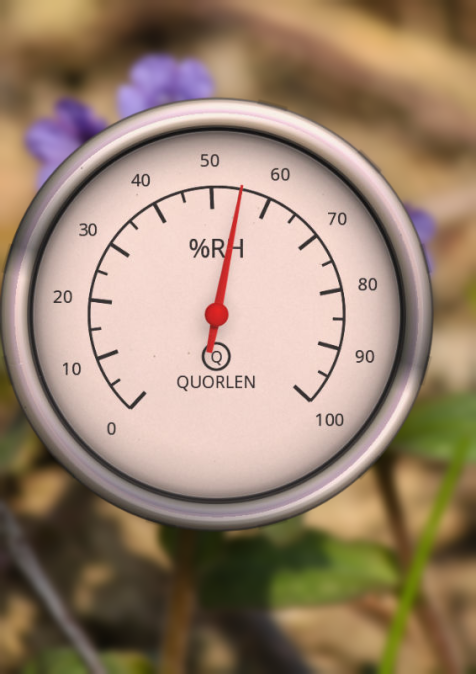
55 %
